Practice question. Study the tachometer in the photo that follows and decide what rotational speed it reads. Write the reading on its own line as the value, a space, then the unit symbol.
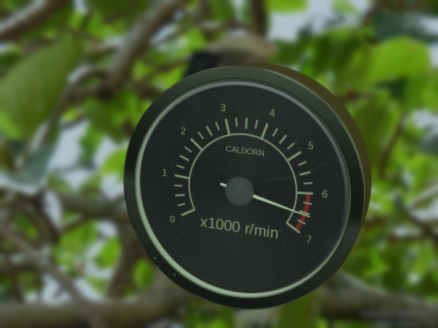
6500 rpm
